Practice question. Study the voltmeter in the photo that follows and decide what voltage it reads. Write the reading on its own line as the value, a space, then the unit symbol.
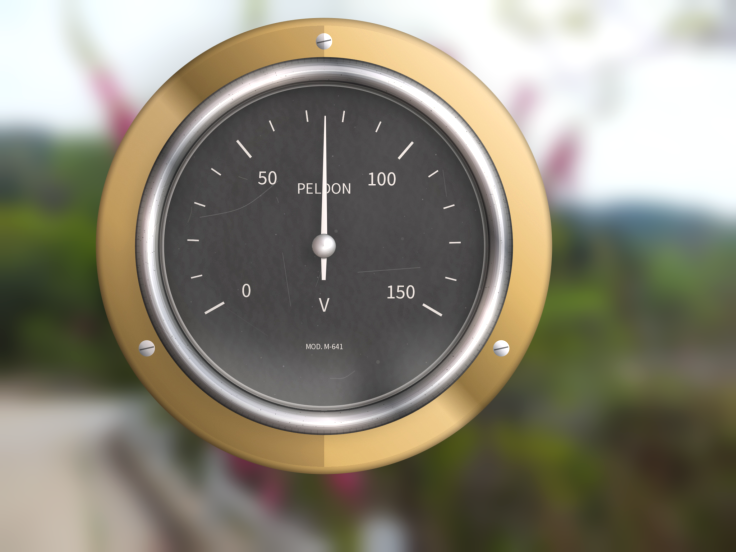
75 V
